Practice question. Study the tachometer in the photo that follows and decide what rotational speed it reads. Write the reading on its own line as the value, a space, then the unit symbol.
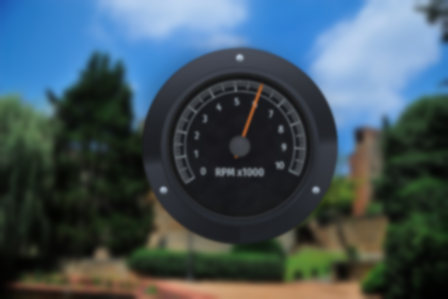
6000 rpm
